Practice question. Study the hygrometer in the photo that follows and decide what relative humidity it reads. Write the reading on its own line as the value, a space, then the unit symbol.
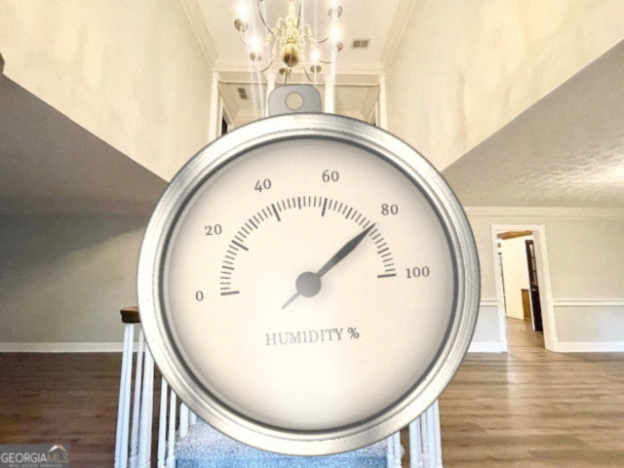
80 %
